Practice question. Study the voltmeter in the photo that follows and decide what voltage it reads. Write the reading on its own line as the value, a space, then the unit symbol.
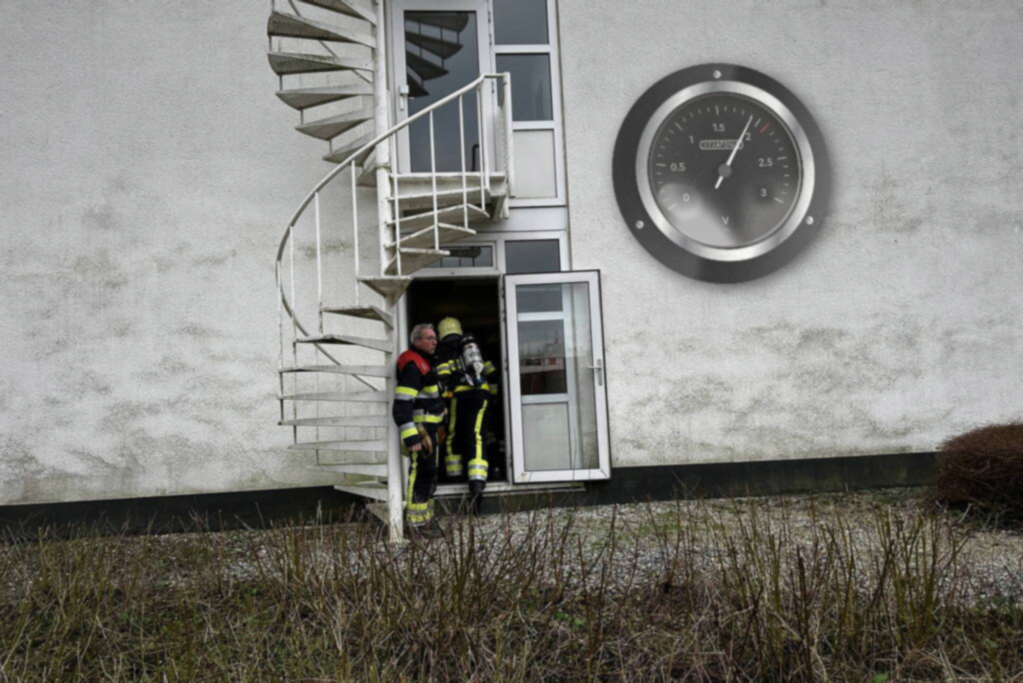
1.9 V
